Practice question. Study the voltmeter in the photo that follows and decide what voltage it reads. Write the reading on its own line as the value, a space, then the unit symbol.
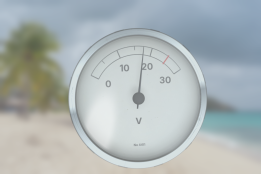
17.5 V
